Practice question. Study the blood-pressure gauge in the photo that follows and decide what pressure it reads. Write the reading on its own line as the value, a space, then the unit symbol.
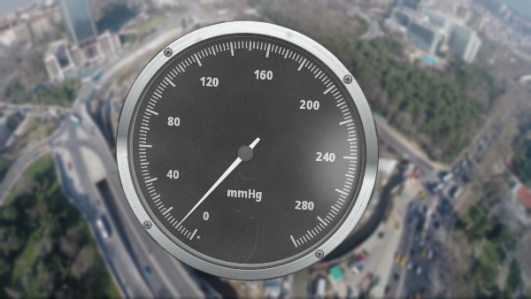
10 mmHg
